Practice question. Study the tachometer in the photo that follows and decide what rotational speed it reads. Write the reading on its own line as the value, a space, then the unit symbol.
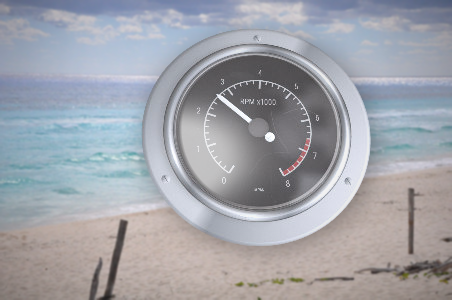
2600 rpm
